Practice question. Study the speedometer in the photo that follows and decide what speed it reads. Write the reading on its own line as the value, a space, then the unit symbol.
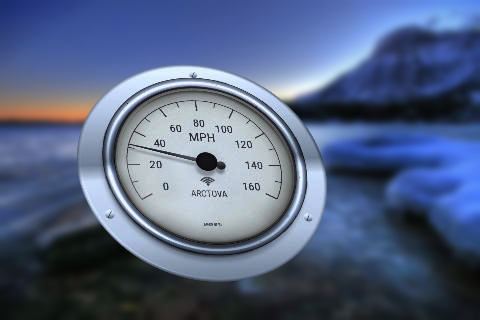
30 mph
